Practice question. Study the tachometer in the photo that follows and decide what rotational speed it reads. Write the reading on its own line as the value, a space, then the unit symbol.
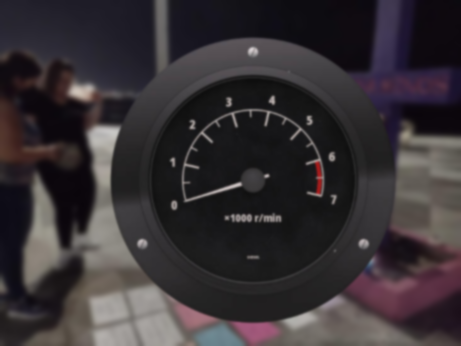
0 rpm
